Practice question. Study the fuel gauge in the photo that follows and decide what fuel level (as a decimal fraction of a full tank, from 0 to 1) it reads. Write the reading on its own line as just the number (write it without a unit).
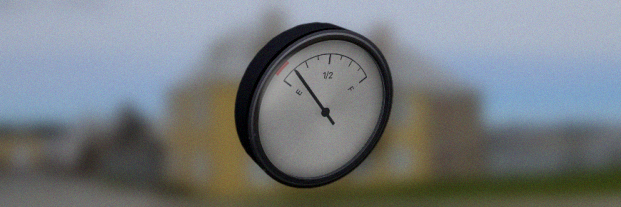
0.125
